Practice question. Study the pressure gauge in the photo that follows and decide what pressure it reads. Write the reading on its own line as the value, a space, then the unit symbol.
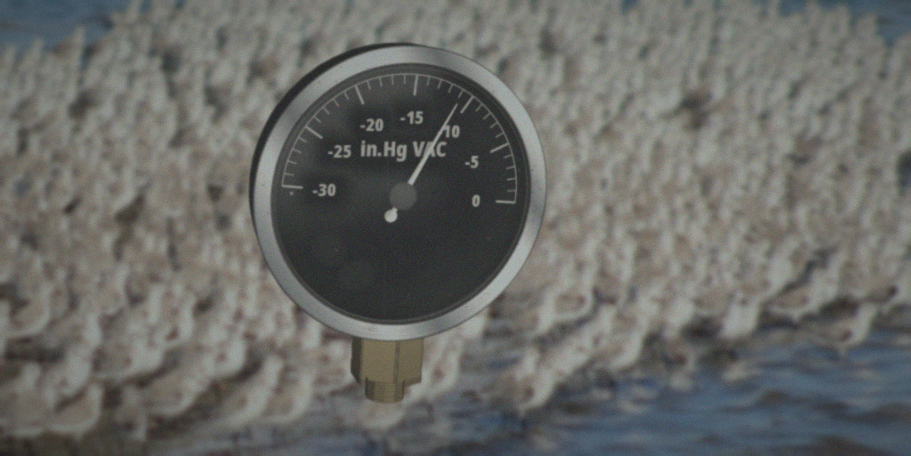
-11 inHg
